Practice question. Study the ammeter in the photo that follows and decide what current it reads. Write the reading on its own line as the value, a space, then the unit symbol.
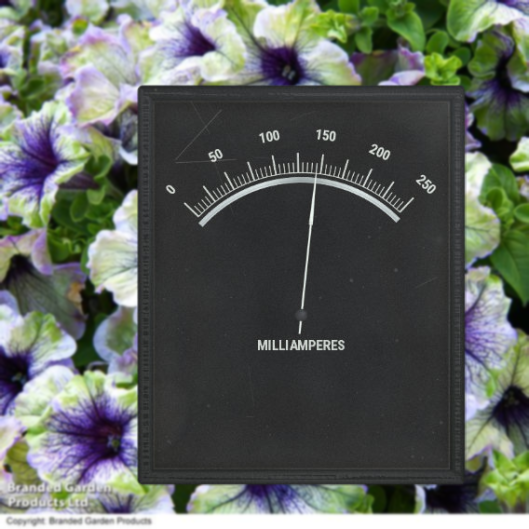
145 mA
